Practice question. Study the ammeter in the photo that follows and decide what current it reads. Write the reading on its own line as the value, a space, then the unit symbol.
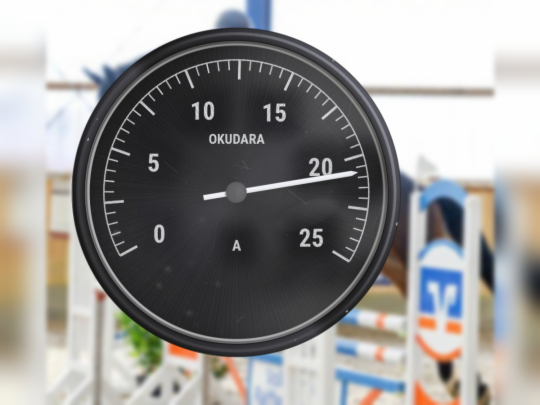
20.75 A
